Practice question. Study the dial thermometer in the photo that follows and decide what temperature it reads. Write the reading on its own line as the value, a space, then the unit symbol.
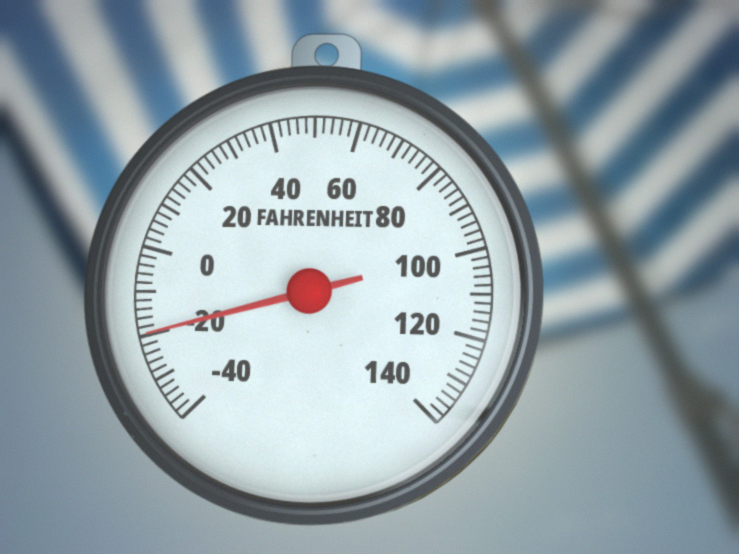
-20 °F
